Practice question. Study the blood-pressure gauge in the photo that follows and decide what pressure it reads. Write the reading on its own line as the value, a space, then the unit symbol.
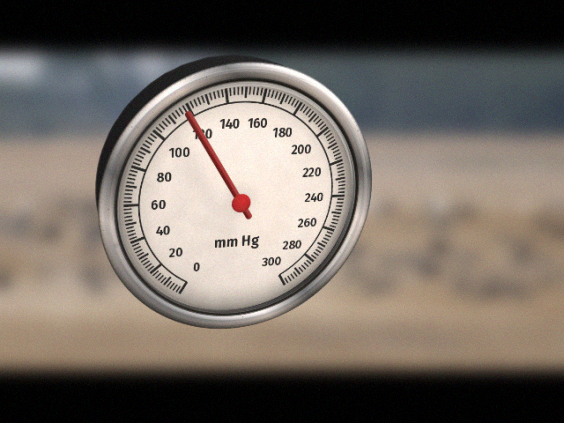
118 mmHg
